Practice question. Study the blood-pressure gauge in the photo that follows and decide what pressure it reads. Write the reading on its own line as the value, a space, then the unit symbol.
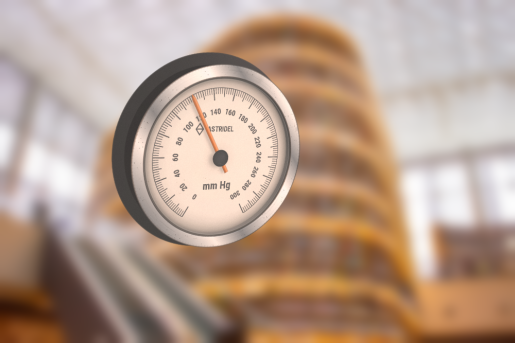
120 mmHg
